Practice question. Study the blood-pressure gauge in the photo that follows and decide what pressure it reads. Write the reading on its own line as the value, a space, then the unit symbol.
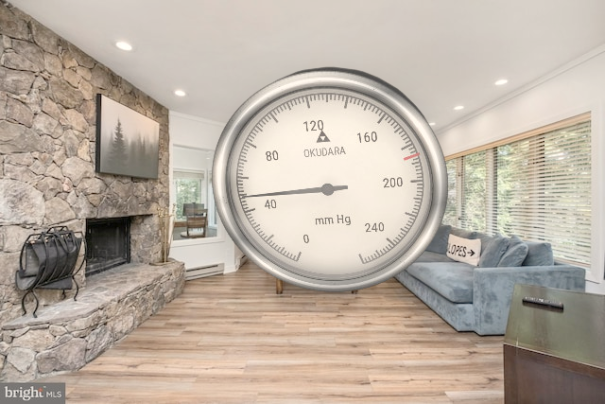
50 mmHg
